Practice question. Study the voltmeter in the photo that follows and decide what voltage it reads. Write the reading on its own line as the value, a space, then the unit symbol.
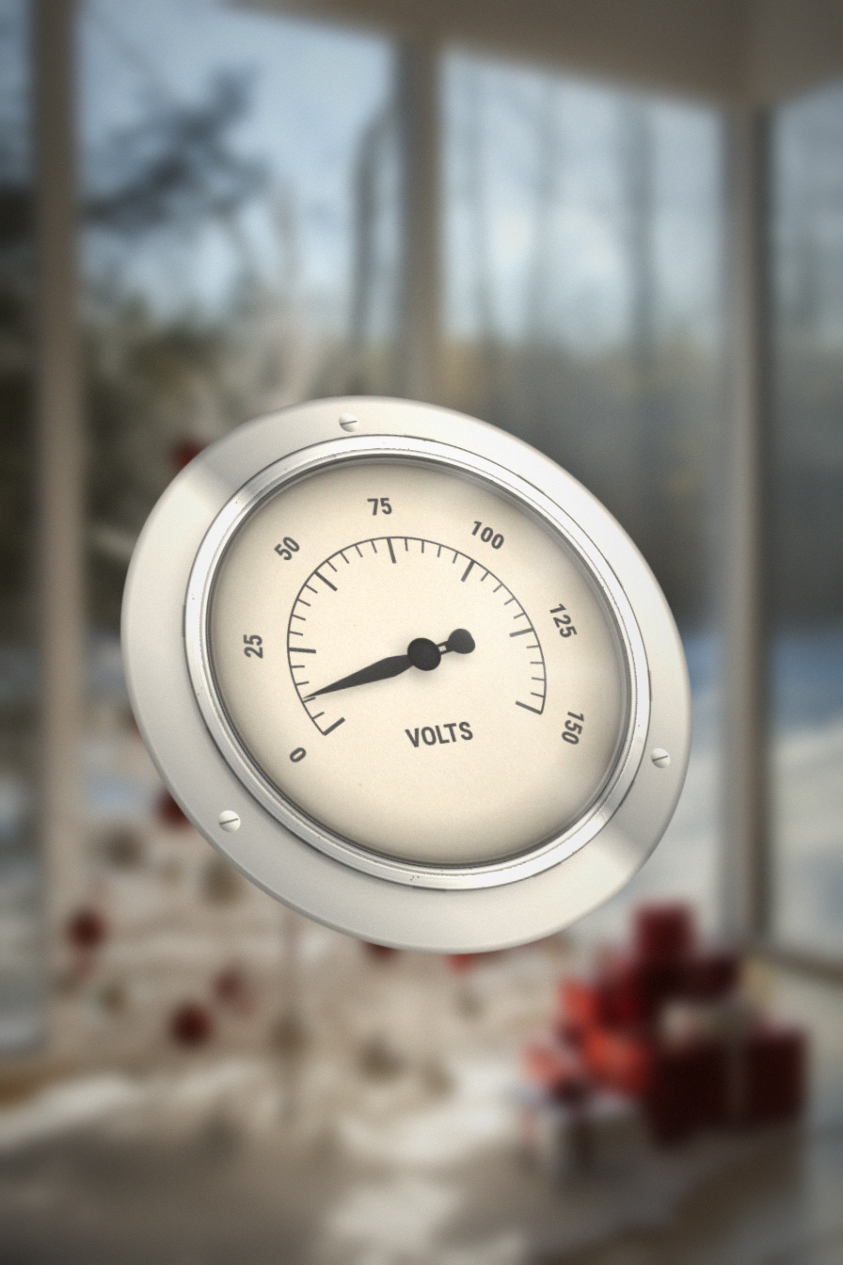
10 V
